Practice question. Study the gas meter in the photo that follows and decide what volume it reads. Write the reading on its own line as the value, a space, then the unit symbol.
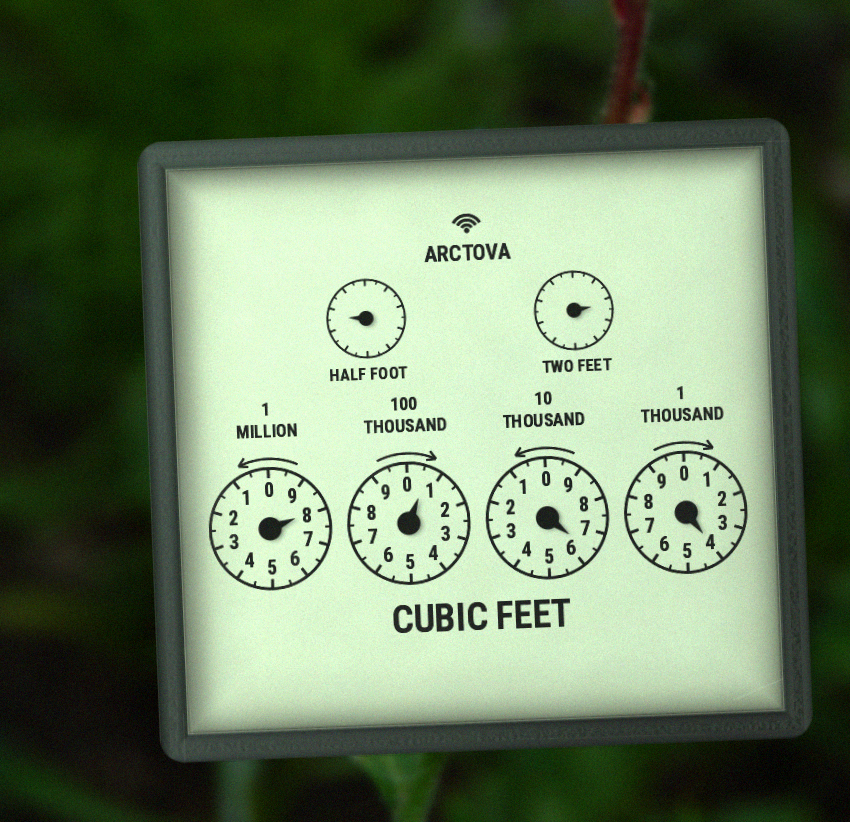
806400 ft³
